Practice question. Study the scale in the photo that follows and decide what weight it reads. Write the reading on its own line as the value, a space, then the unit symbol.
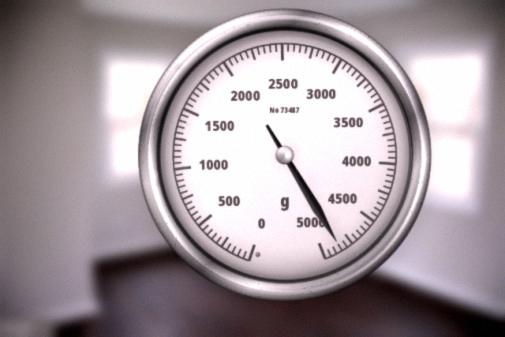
4850 g
